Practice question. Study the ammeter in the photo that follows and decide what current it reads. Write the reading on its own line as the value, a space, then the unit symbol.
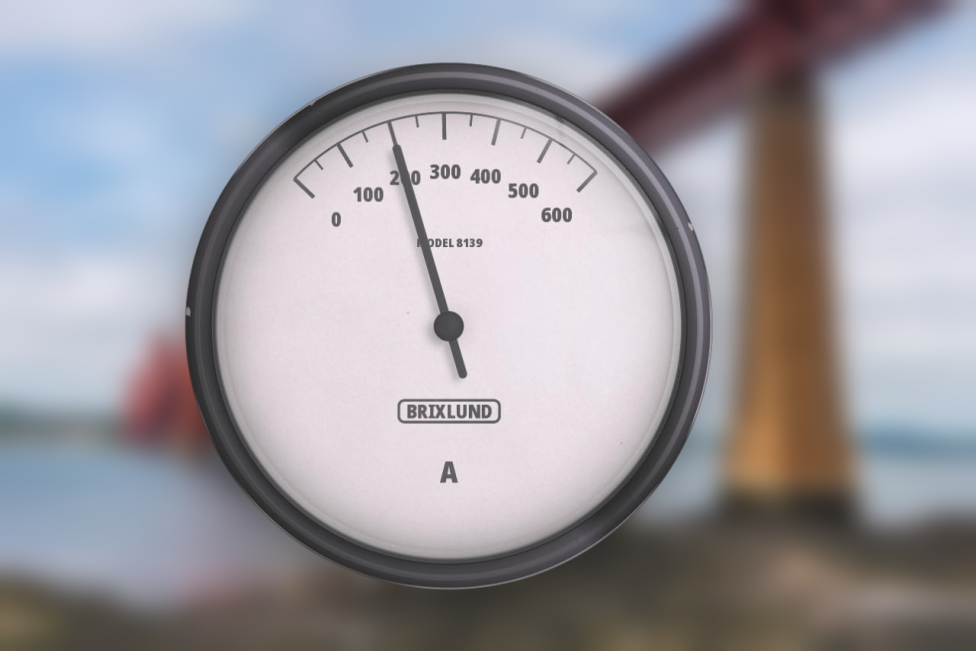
200 A
